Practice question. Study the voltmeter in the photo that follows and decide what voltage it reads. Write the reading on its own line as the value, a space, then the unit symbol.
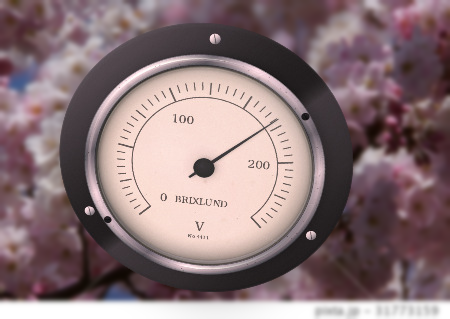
170 V
